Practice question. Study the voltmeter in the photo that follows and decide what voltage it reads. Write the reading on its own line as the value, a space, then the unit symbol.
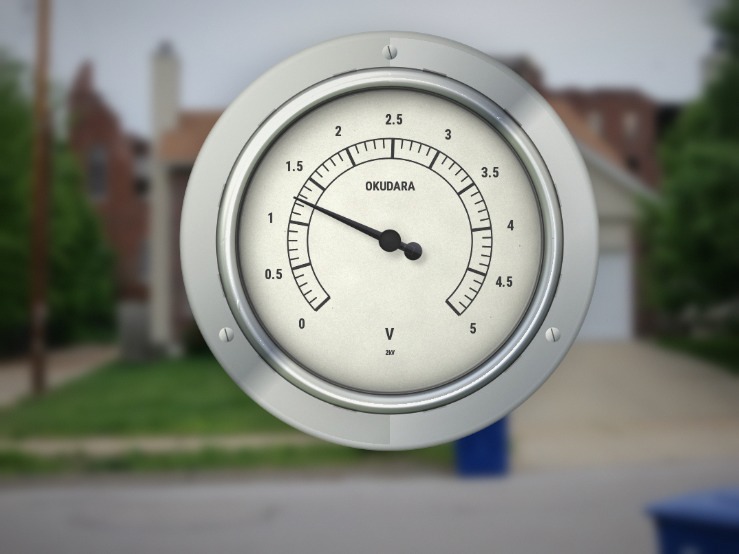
1.25 V
